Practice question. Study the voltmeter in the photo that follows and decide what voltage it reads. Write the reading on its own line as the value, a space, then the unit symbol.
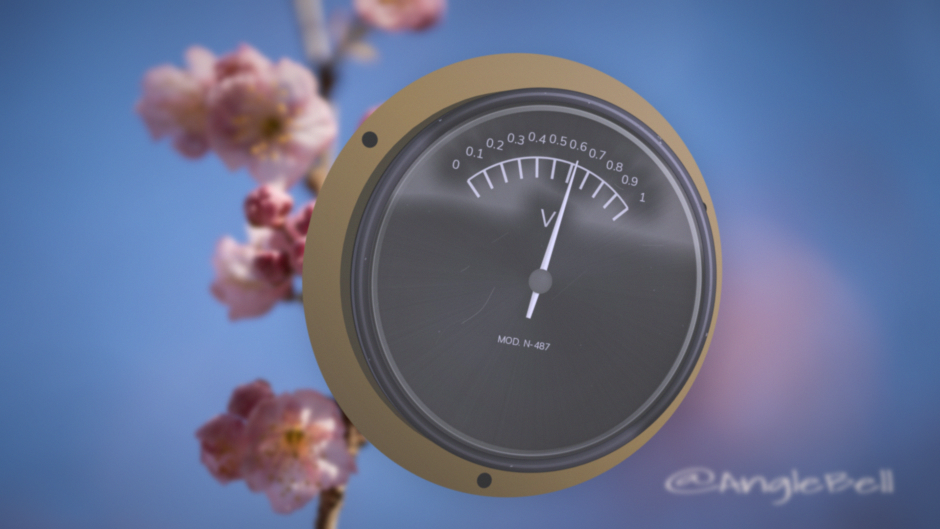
0.6 V
